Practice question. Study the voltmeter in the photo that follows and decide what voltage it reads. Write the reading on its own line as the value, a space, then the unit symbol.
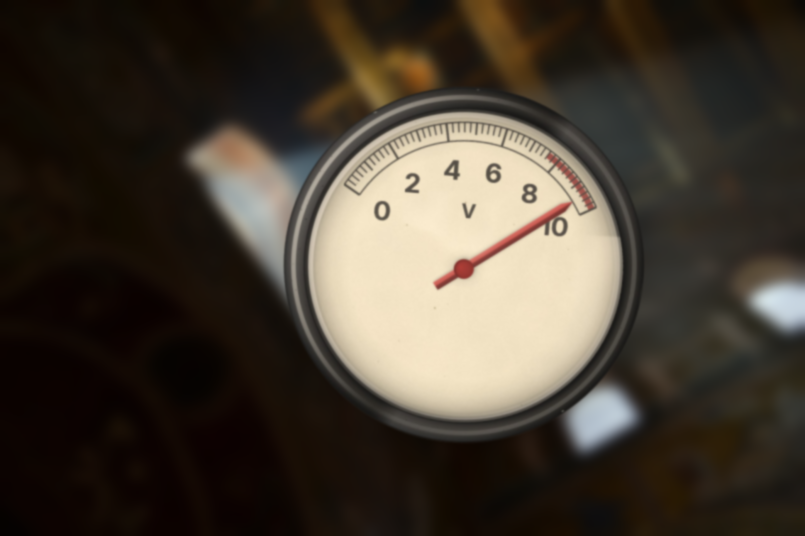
9.4 V
